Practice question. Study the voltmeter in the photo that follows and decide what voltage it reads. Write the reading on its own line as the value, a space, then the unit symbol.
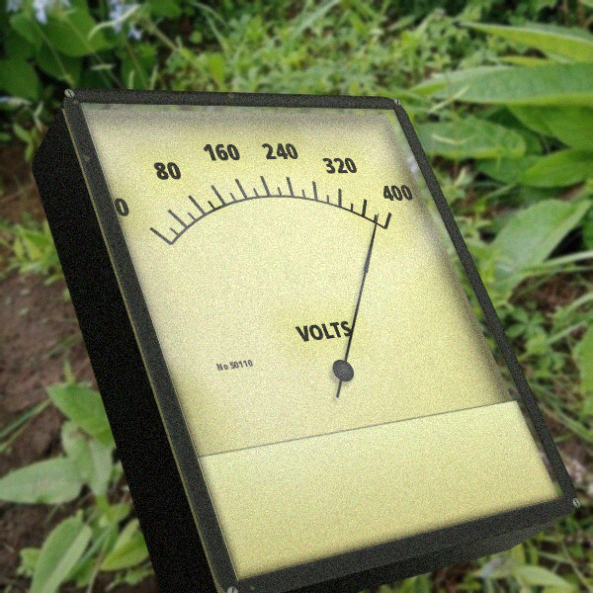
380 V
